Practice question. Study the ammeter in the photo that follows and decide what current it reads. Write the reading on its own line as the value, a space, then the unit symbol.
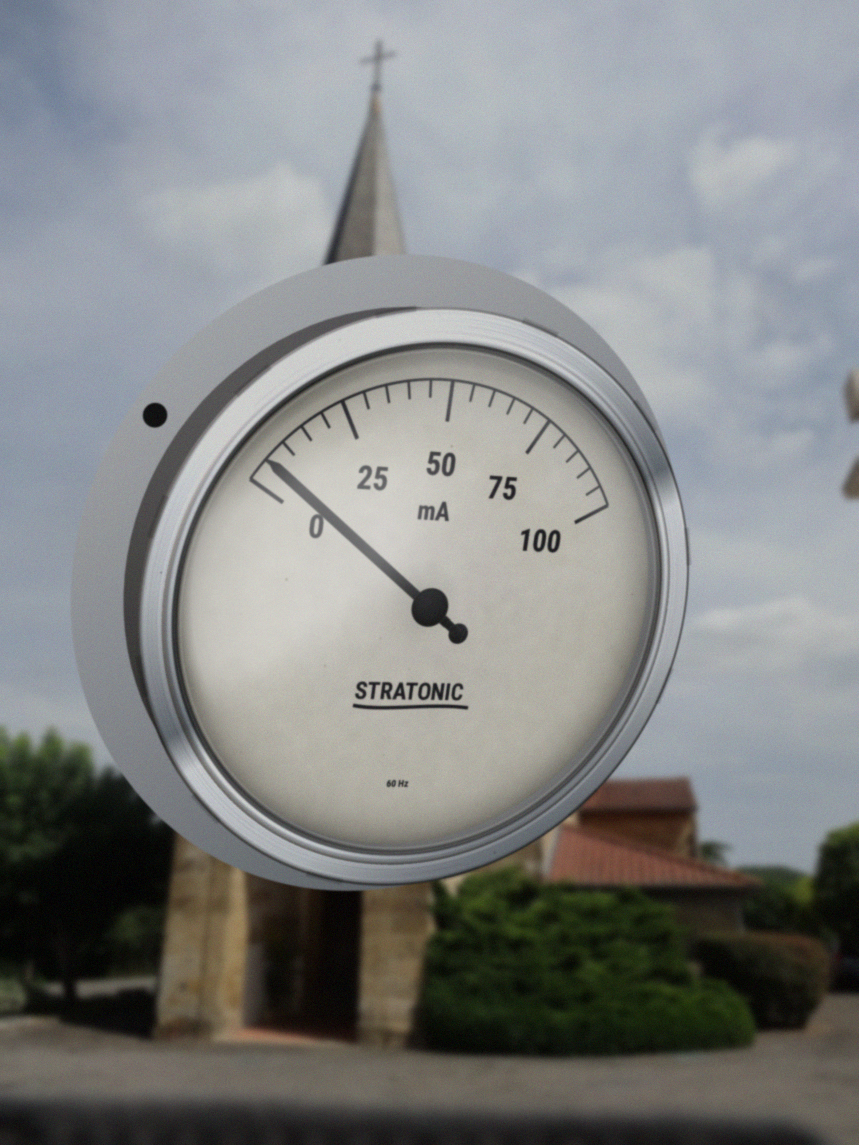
5 mA
